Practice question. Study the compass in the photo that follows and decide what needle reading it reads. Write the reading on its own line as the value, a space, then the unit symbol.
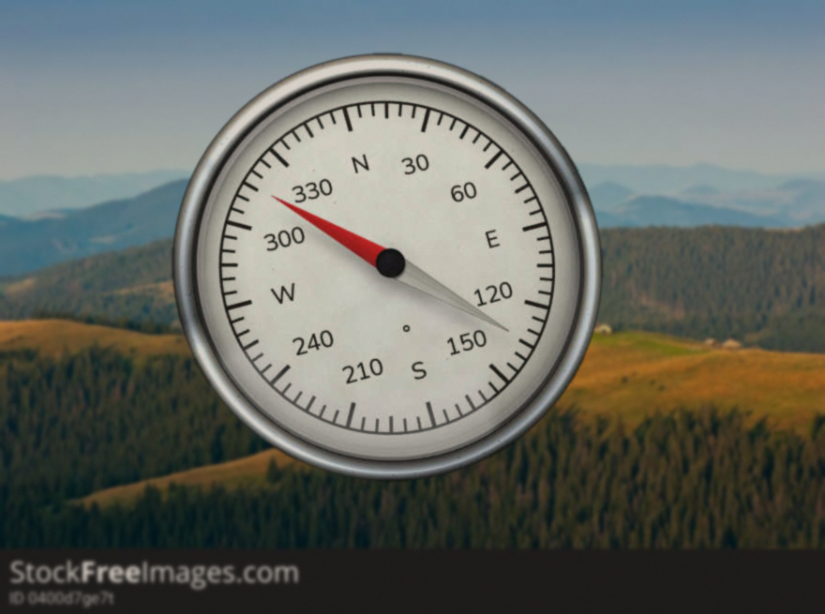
315 °
